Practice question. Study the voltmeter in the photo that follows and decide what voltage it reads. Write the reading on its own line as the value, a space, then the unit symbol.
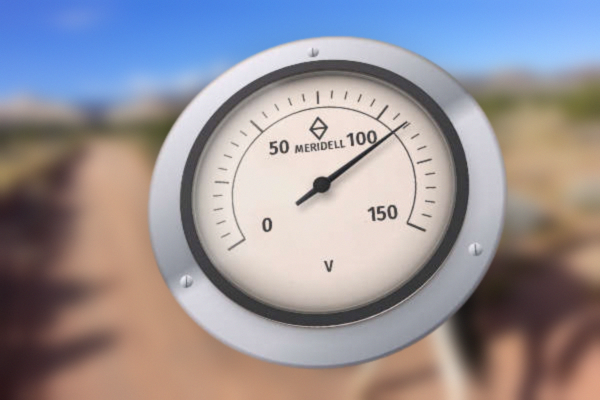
110 V
